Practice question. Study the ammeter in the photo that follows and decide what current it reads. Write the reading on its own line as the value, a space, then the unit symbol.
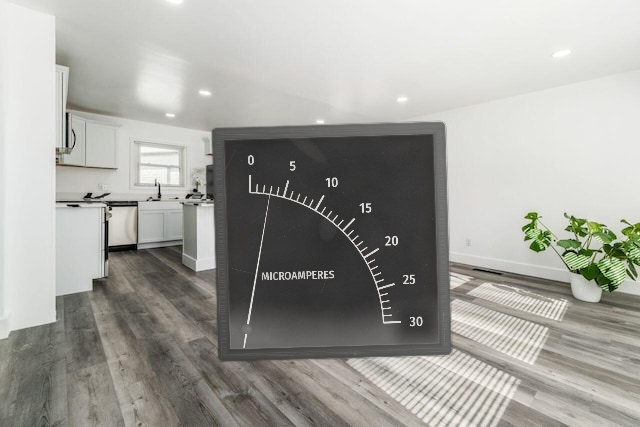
3 µA
